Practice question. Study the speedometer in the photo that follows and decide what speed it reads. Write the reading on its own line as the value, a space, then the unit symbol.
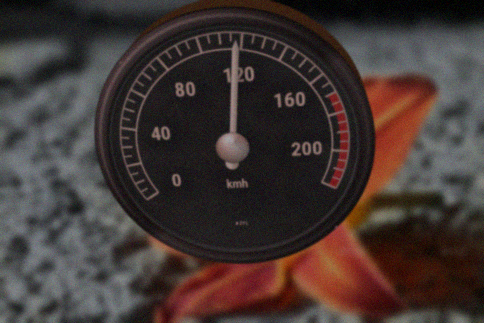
117.5 km/h
